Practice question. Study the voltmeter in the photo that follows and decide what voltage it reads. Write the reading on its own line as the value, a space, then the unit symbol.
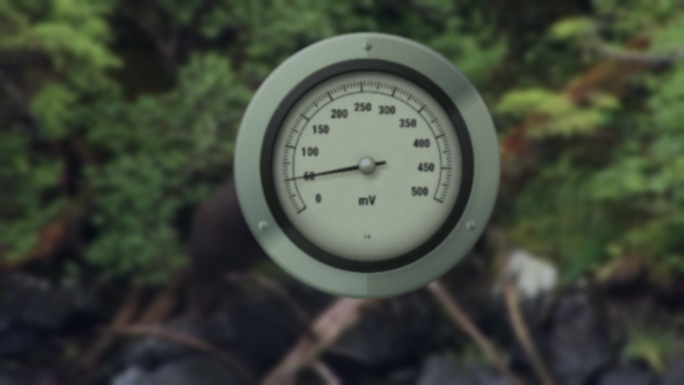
50 mV
